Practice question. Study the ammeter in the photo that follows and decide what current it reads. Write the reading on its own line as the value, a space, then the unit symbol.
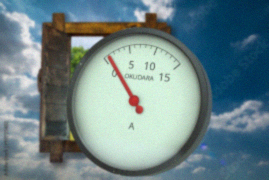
1 A
